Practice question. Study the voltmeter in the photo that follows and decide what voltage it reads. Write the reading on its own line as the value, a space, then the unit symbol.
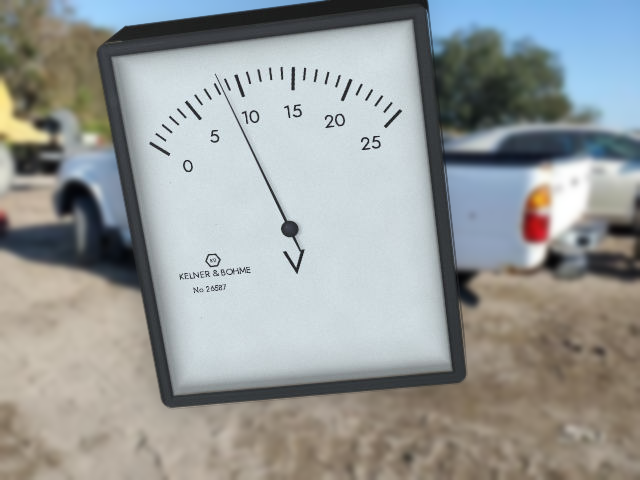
8.5 V
